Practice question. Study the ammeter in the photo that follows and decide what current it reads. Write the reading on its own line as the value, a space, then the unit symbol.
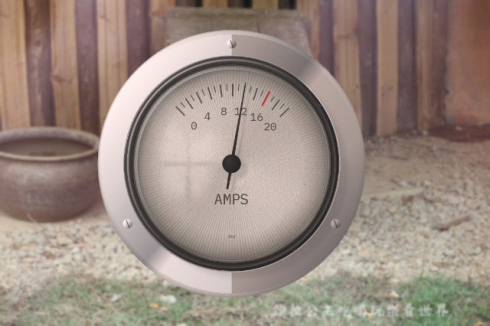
12 A
